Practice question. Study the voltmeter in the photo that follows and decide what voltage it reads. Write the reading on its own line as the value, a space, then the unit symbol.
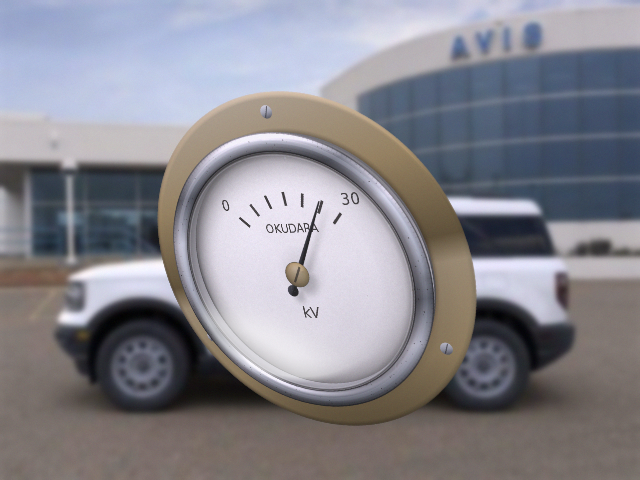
25 kV
